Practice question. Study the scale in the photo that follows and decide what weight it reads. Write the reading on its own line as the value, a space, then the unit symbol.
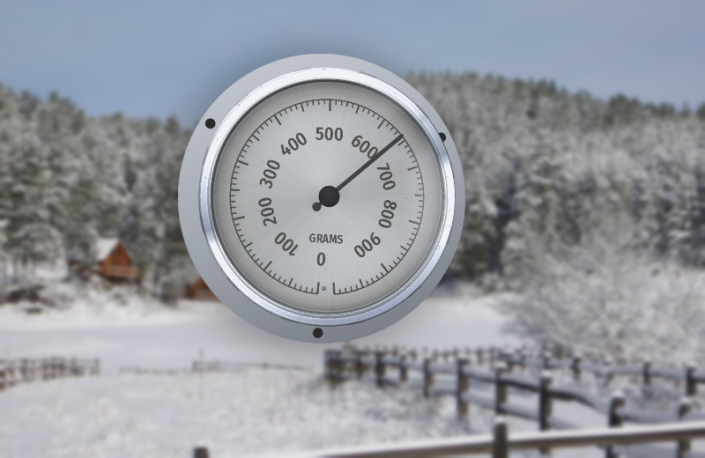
640 g
